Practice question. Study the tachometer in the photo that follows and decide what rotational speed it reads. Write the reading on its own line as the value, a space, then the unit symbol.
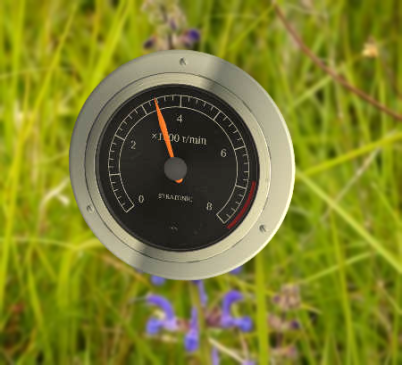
3400 rpm
